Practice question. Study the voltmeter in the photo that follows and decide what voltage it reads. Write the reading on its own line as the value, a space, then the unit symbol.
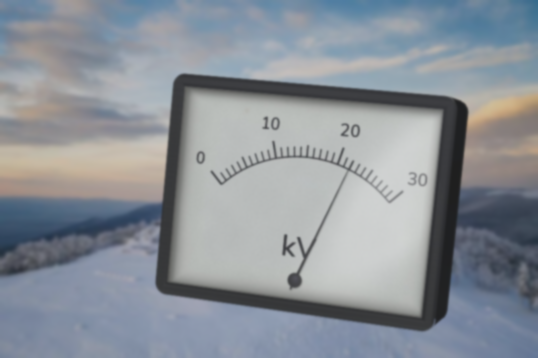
22 kV
